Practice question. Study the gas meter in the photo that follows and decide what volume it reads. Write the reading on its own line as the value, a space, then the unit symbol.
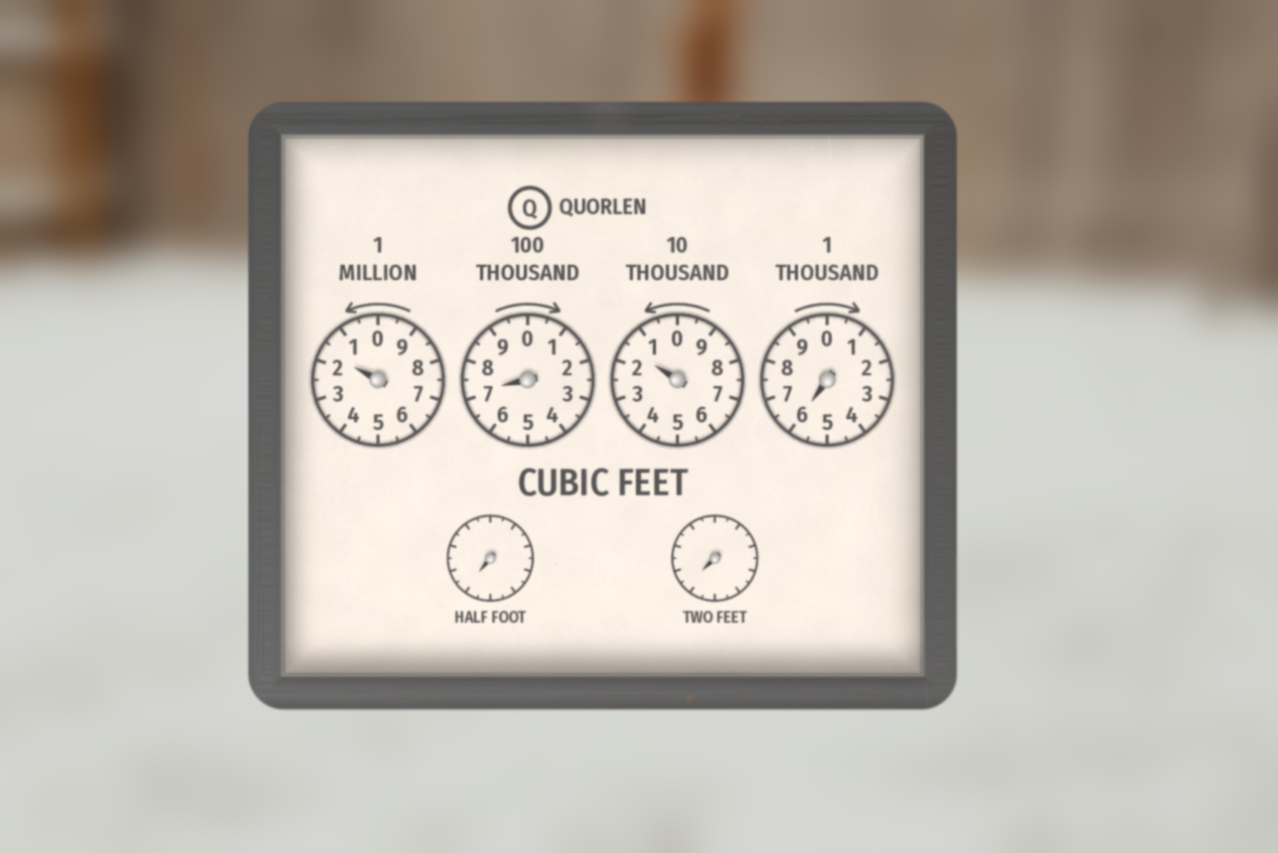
171600 ft³
